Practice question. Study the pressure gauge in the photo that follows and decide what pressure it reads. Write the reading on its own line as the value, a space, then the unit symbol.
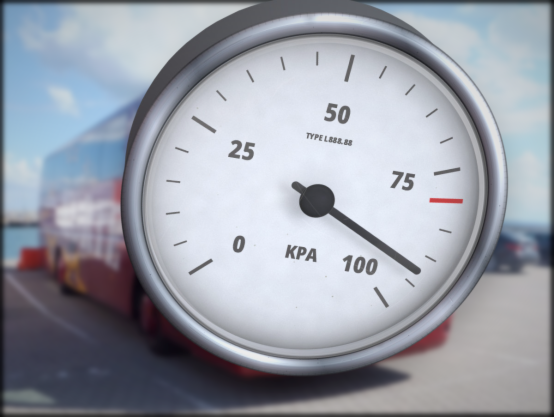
92.5 kPa
